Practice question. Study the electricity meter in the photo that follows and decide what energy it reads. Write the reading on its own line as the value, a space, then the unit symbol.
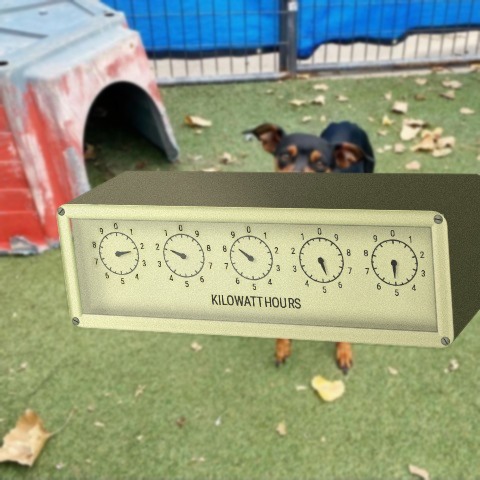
21855 kWh
